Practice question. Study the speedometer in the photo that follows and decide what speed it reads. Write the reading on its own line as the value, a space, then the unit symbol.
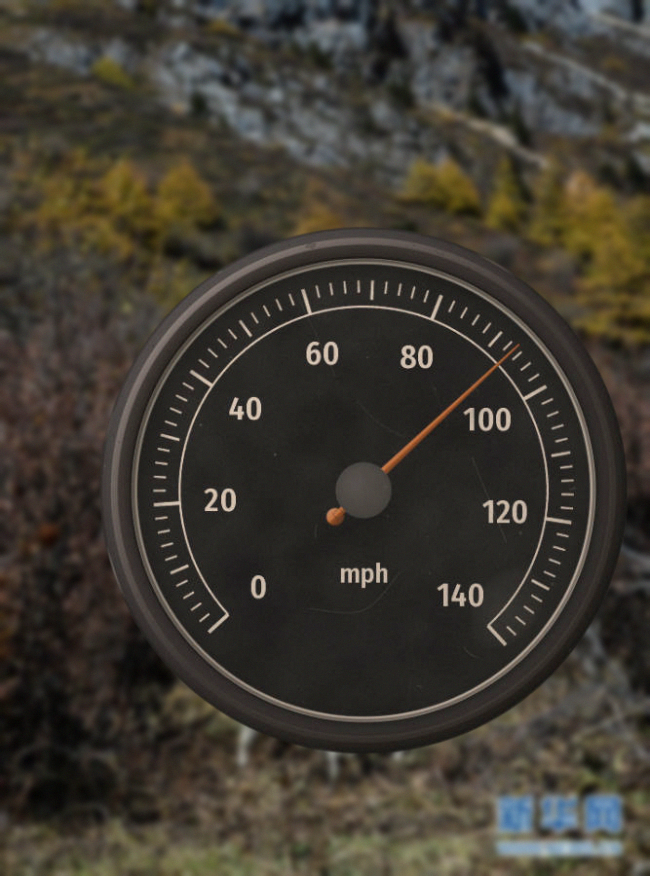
93 mph
